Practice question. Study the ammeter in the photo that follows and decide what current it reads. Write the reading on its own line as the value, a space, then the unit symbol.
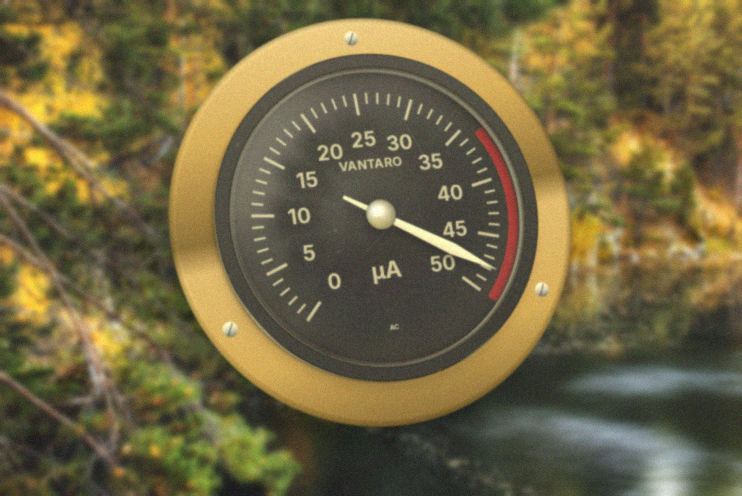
48 µA
